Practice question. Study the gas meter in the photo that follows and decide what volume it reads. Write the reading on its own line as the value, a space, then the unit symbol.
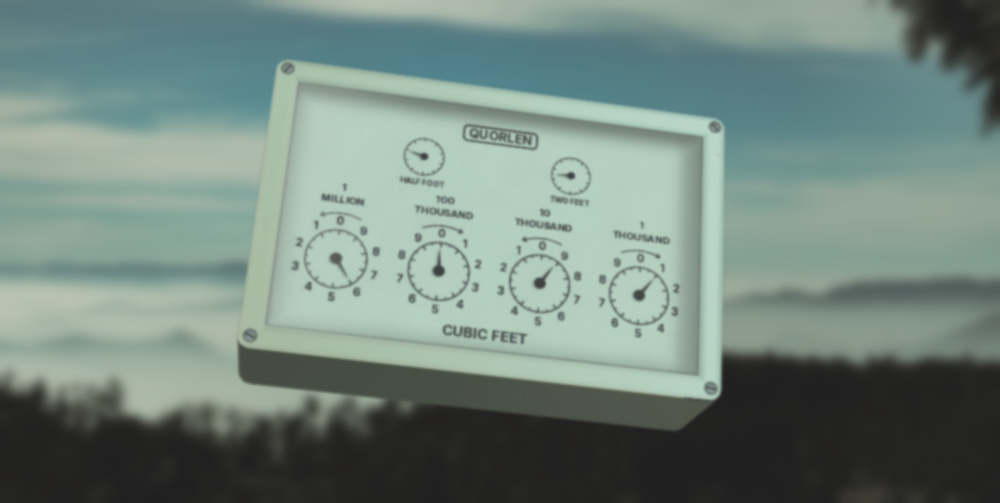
599100 ft³
